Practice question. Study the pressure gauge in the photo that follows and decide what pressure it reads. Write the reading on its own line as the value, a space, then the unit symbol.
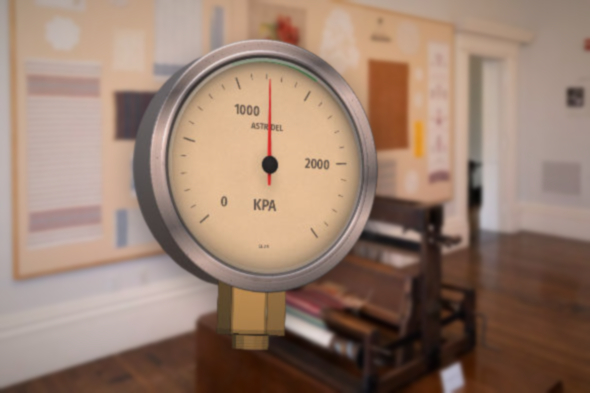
1200 kPa
